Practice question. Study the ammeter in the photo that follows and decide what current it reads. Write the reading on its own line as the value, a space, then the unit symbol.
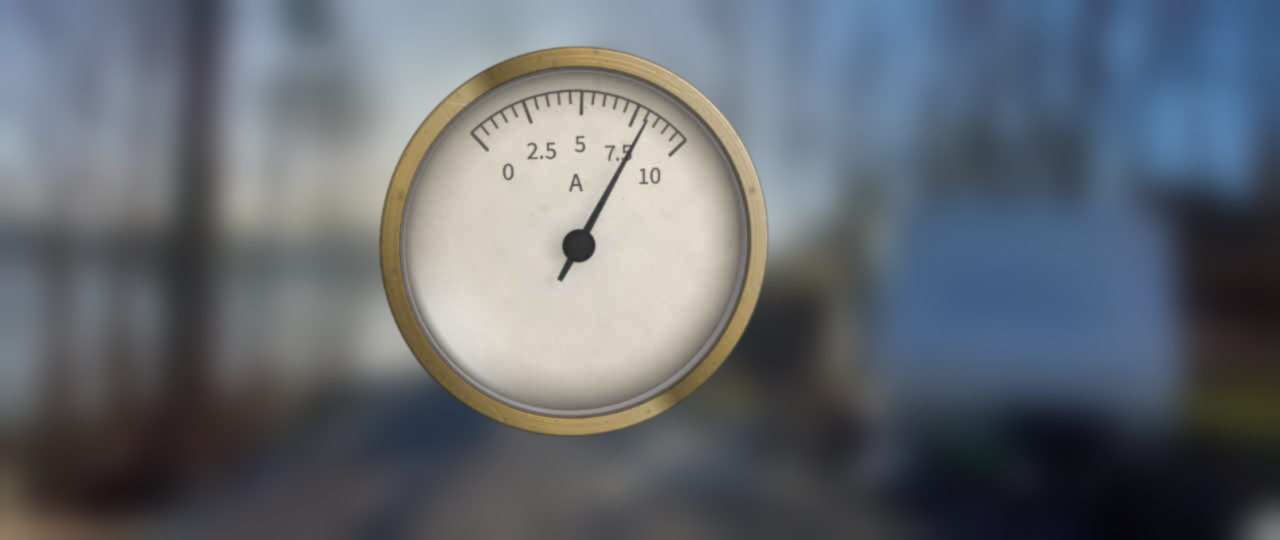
8 A
